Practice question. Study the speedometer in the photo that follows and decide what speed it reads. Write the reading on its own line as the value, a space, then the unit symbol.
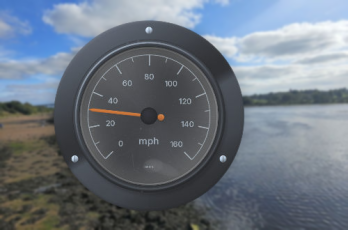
30 mph
